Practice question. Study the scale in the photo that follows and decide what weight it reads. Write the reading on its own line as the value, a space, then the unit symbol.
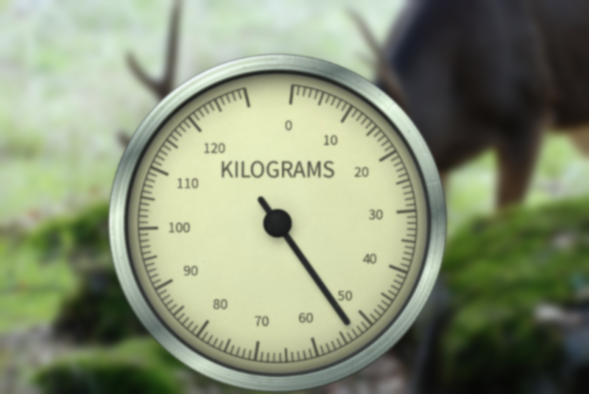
53 kg
